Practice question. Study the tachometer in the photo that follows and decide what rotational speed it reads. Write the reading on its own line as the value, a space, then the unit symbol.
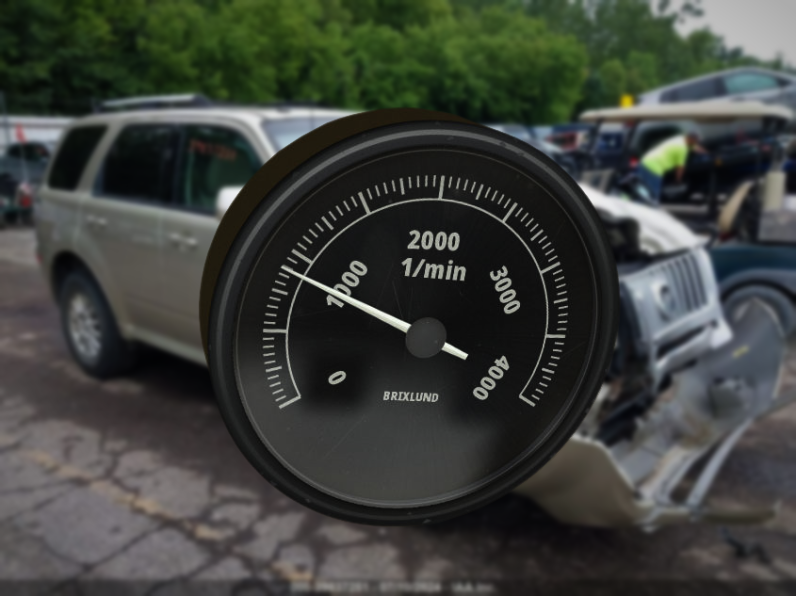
900 rpm
